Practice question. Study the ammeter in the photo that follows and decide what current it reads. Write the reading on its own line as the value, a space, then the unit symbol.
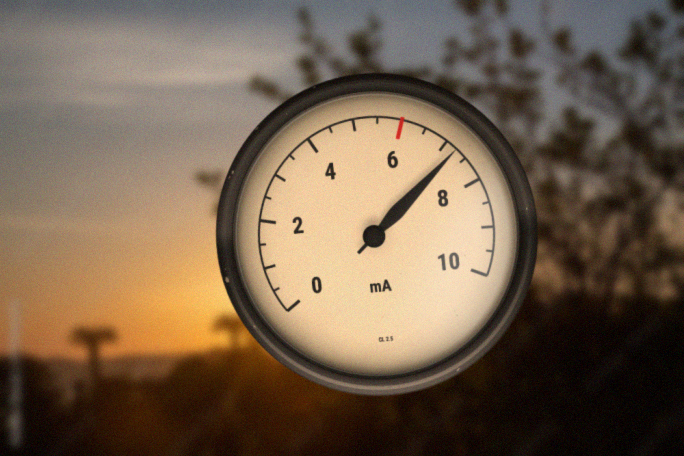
7.25 mA
